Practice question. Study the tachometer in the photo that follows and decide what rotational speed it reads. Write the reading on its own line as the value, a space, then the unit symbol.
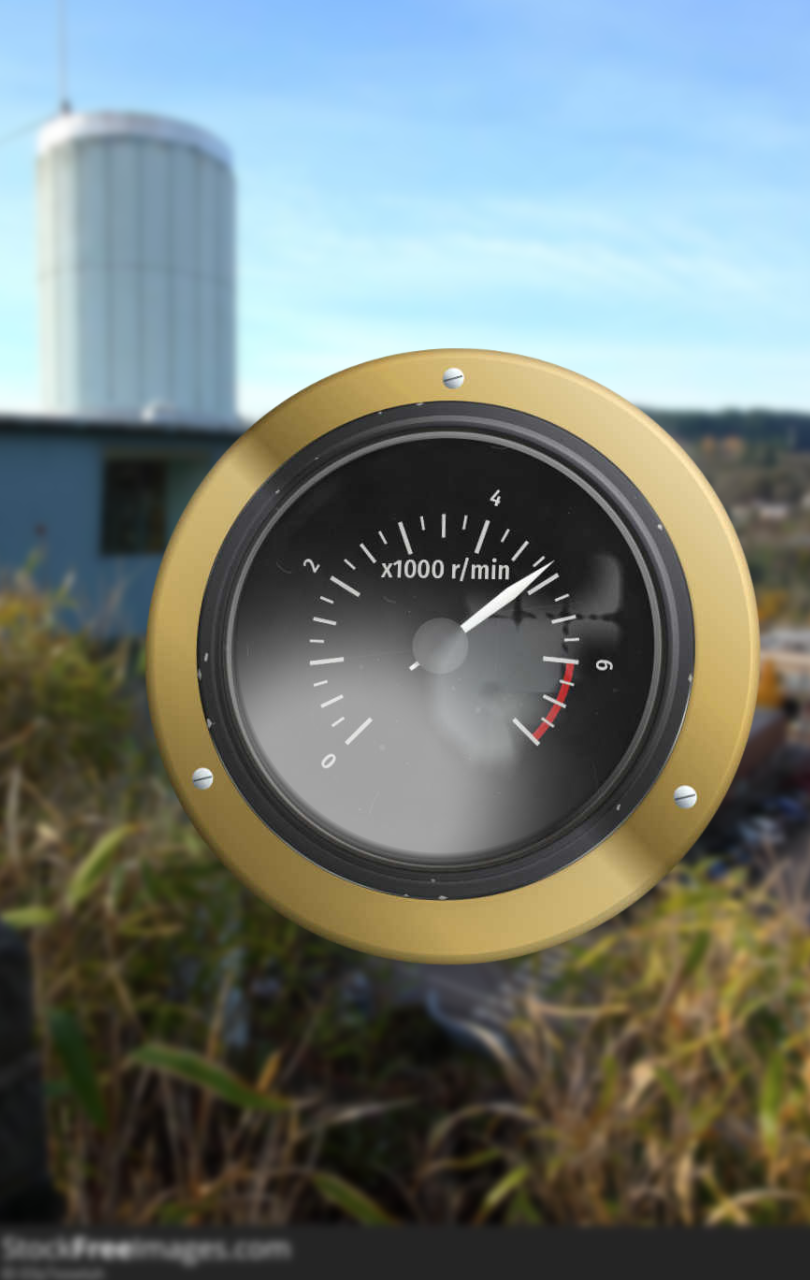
4875 rpm
